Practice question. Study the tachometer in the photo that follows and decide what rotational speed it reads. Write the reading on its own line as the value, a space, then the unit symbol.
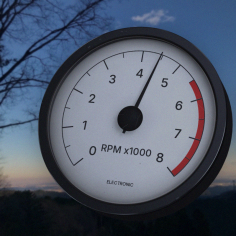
4500 rpm
